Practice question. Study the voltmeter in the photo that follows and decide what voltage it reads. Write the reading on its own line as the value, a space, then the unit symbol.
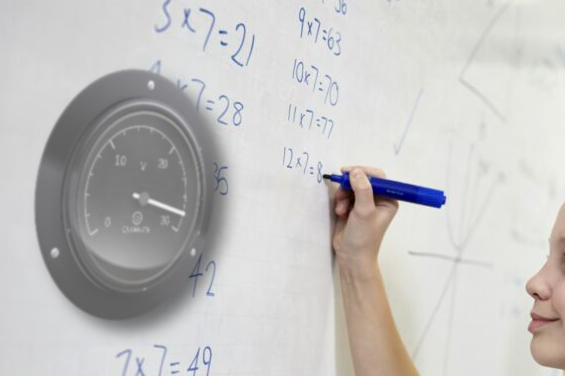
28 V
